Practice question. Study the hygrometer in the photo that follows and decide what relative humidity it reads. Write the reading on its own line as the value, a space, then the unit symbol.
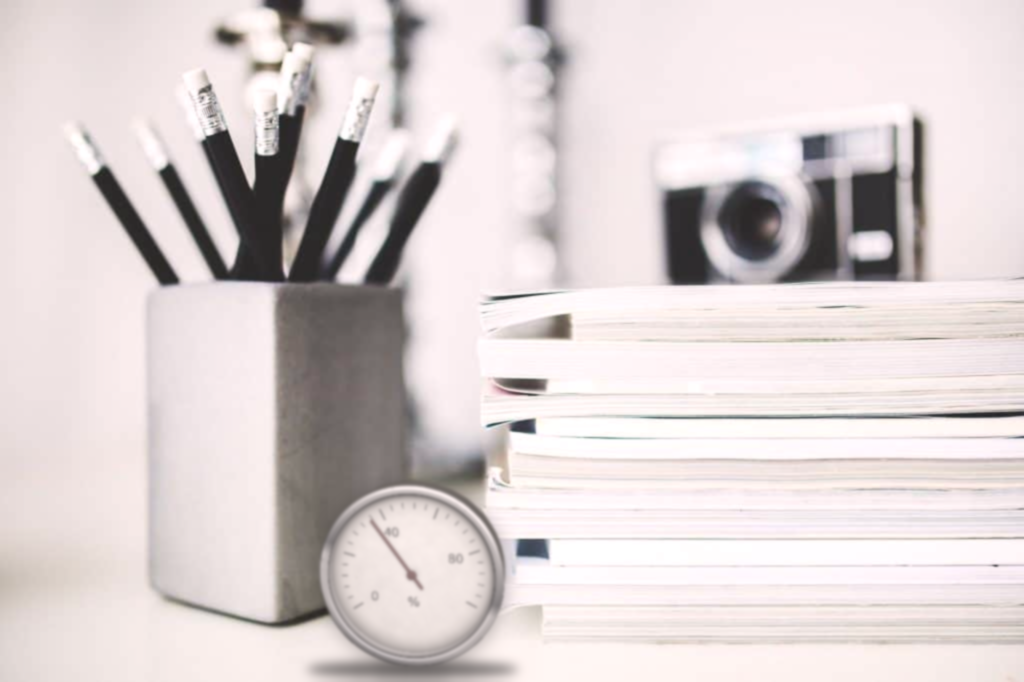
36 %
